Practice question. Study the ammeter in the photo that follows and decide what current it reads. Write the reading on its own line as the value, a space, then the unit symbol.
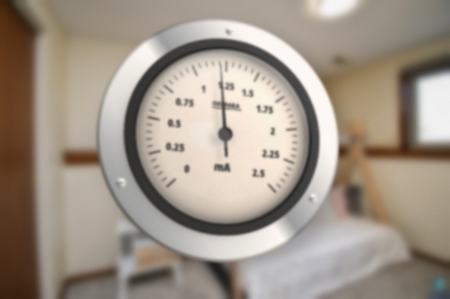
1.2 mA
